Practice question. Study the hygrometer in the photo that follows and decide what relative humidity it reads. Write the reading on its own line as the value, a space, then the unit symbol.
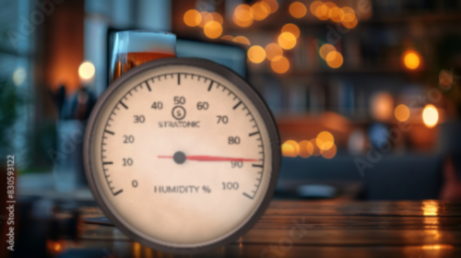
88 %
